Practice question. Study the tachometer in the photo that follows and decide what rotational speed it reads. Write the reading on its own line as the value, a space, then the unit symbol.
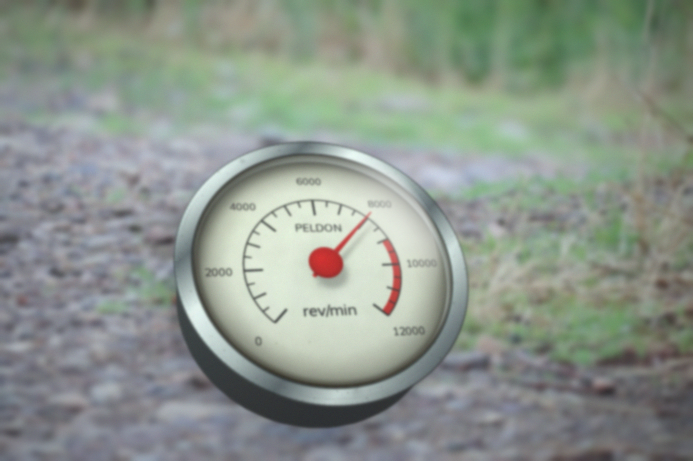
8000 rpm
